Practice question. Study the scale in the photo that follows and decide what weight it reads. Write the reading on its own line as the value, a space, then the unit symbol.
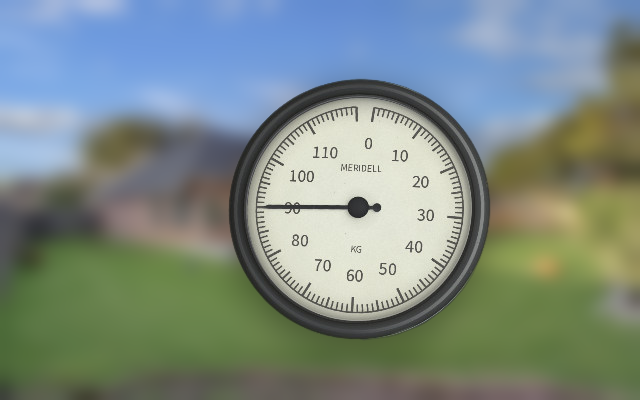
90 kg
